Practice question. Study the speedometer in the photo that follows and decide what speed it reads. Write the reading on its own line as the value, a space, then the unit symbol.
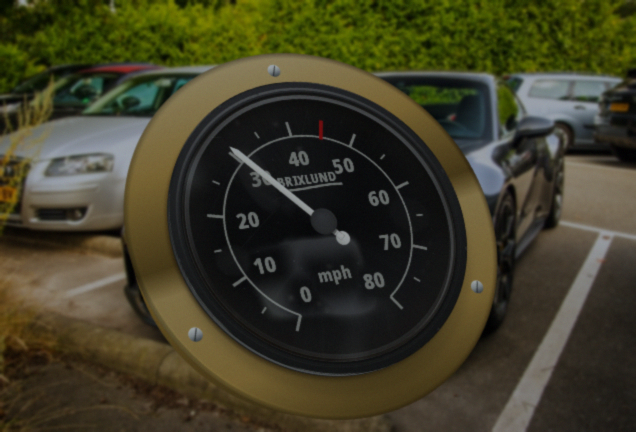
30 mph
